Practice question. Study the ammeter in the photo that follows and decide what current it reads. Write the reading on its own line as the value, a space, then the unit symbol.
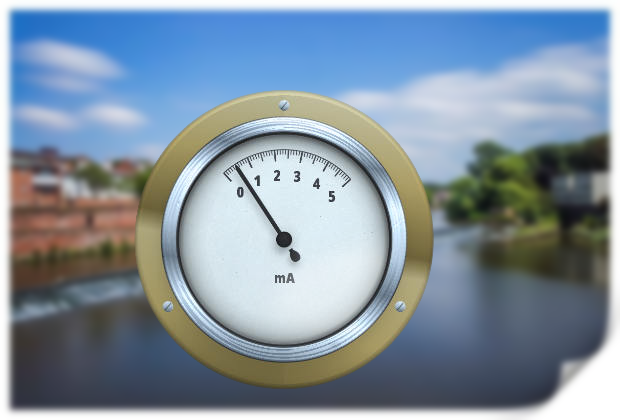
0.5 mA
